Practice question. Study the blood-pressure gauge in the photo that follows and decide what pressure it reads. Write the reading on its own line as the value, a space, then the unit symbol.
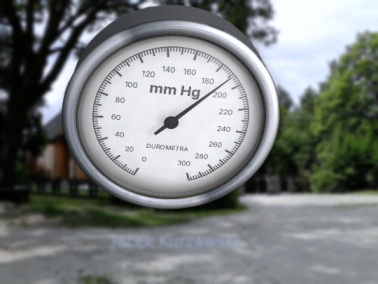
190 mmHg
